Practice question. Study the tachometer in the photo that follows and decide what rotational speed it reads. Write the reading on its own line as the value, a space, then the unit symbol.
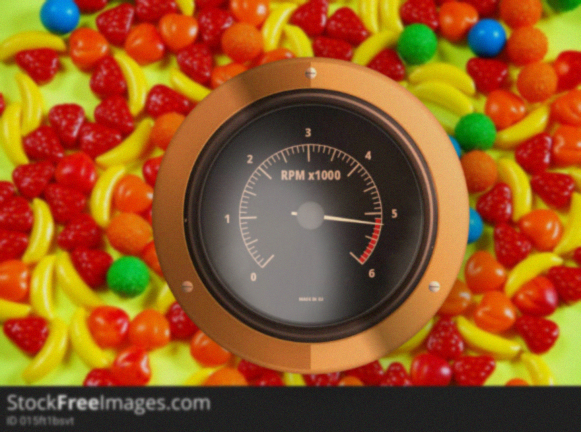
5200 rpm
